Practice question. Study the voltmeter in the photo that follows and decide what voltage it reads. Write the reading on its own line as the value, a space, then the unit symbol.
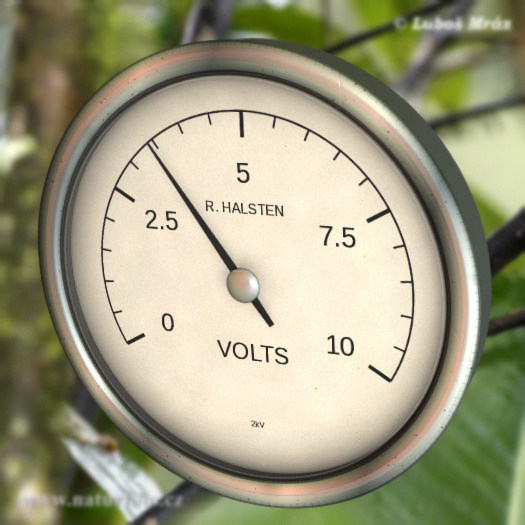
3.5 V
